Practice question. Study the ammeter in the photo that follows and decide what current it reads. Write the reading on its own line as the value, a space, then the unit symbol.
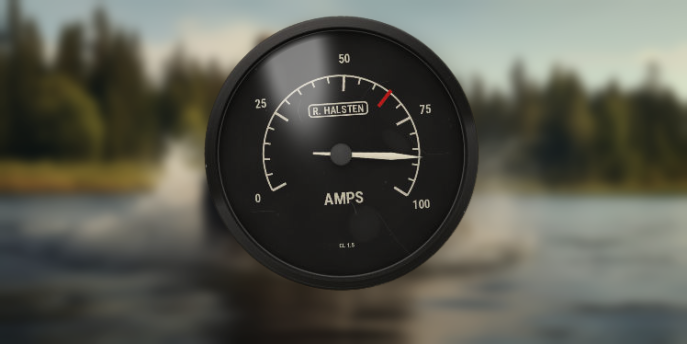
87.5 A
